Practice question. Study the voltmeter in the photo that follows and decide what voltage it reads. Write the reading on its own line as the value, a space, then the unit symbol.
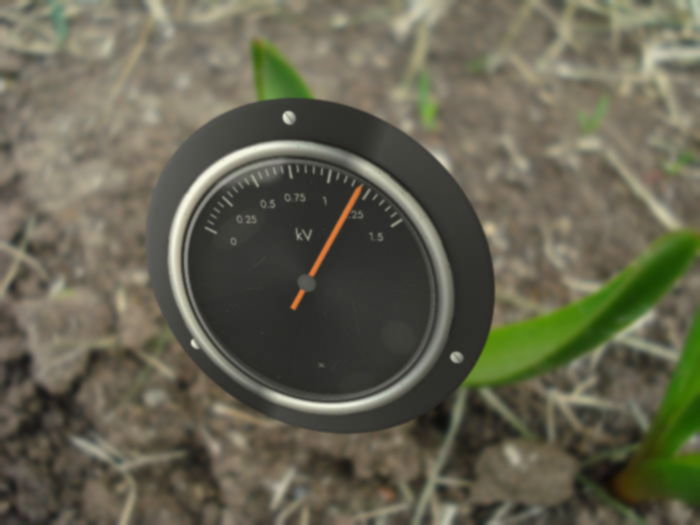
1.2 kV
